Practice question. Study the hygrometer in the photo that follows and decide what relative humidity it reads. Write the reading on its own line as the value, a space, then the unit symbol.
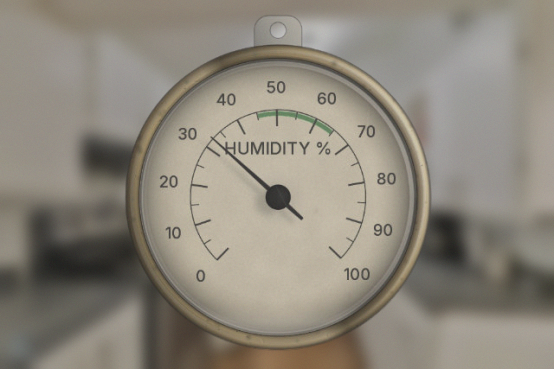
32.5 %
